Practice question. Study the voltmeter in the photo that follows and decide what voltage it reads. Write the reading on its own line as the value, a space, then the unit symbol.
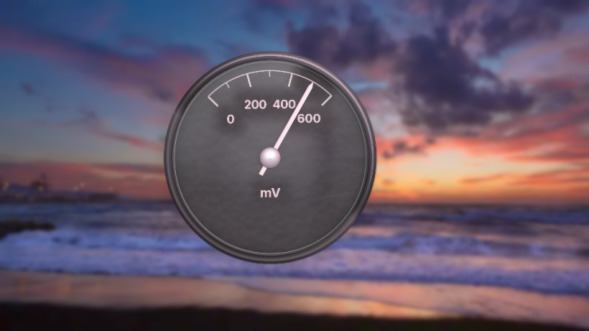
500 mV
